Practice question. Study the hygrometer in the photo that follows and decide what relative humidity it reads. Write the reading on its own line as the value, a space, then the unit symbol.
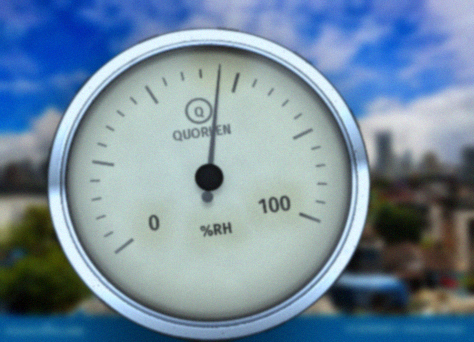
56 %
